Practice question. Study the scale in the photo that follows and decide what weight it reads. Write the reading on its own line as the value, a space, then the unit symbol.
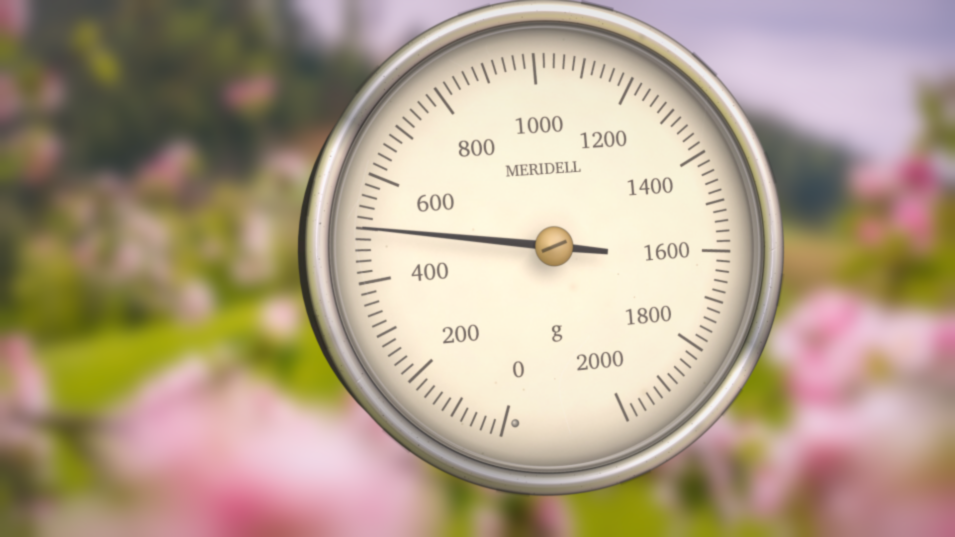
500 g
